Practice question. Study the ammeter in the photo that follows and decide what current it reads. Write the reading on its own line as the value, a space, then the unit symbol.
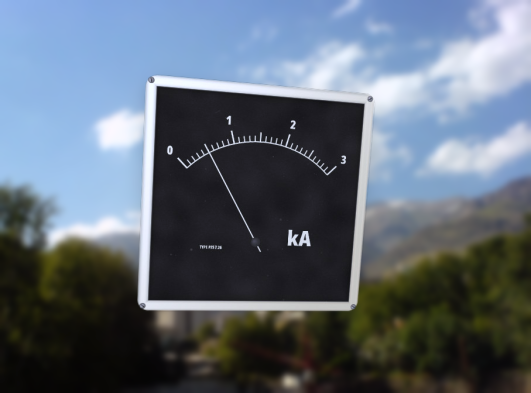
0.5 kA
